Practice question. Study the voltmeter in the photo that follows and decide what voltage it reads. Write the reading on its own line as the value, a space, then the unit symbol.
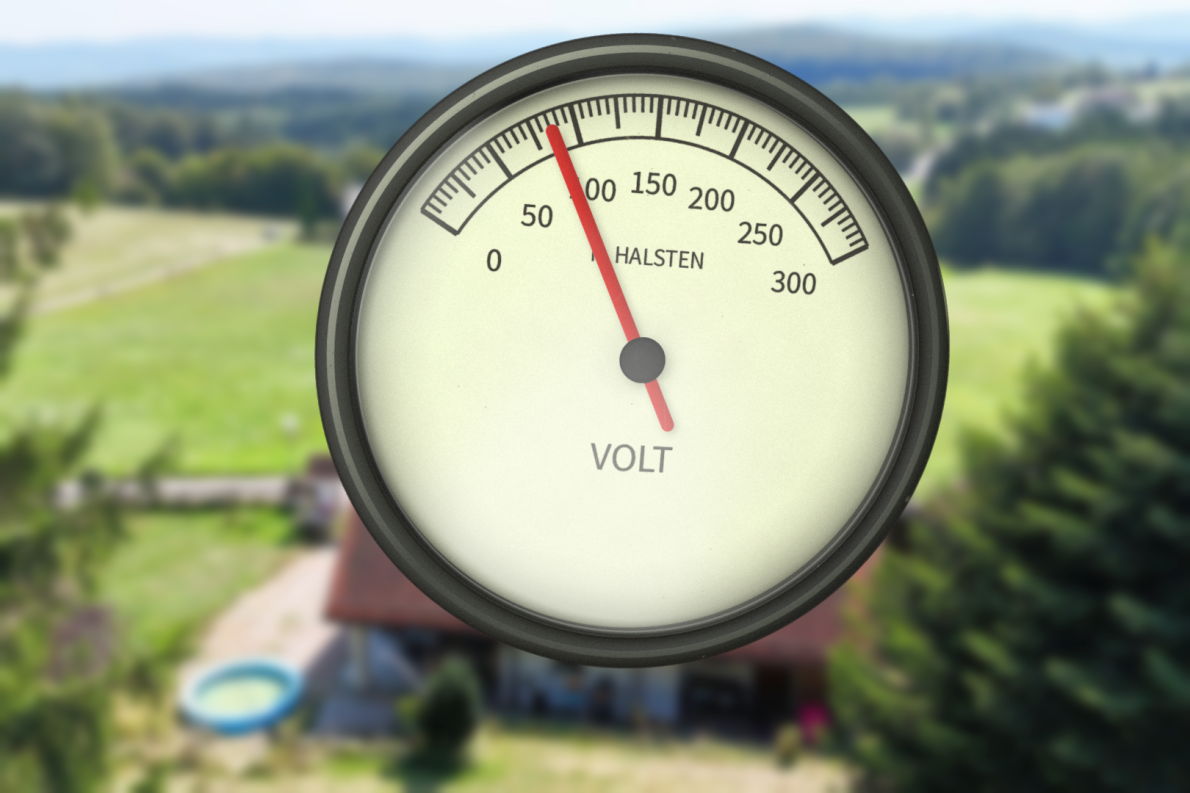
85 V
